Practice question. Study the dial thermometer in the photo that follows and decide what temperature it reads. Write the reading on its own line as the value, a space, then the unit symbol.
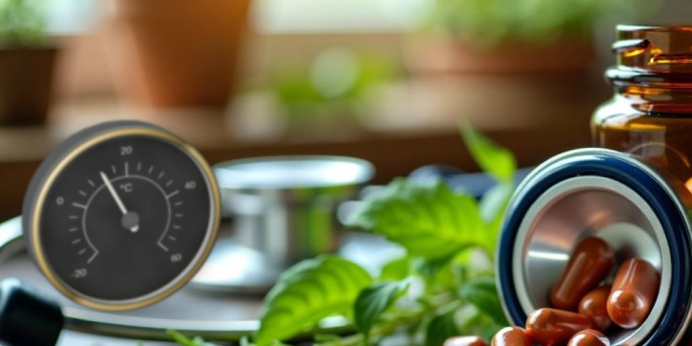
12 °C
